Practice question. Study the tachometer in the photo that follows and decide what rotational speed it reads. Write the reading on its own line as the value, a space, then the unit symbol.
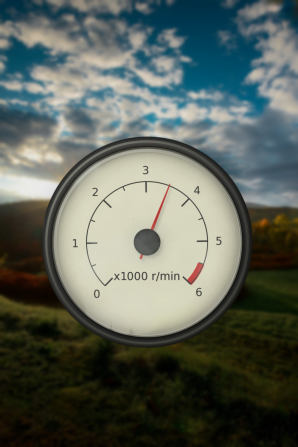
3500 rpm
